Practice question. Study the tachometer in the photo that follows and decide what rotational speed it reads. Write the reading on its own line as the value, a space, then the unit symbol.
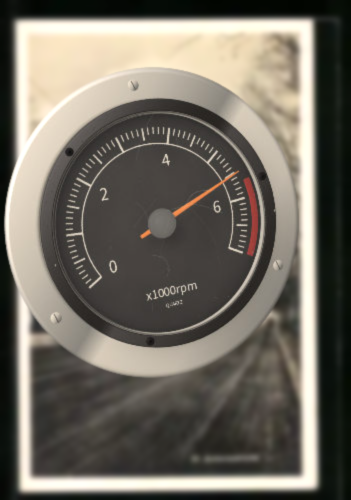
5500 rpm
